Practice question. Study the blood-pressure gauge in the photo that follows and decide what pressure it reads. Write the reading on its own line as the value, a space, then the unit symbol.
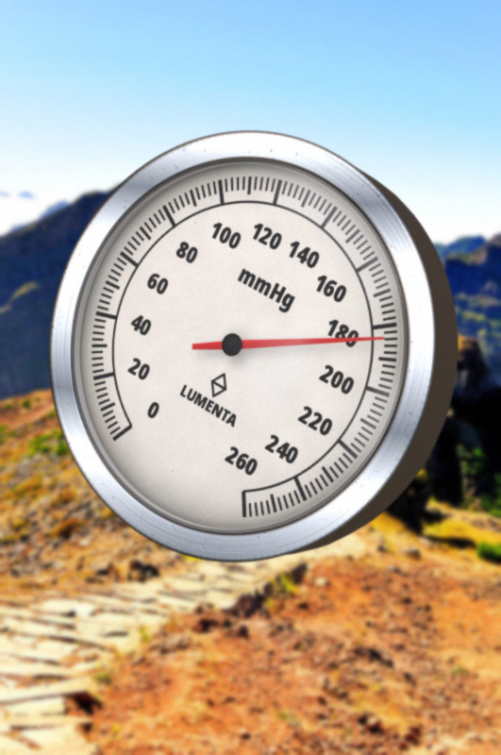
184 mmHg
